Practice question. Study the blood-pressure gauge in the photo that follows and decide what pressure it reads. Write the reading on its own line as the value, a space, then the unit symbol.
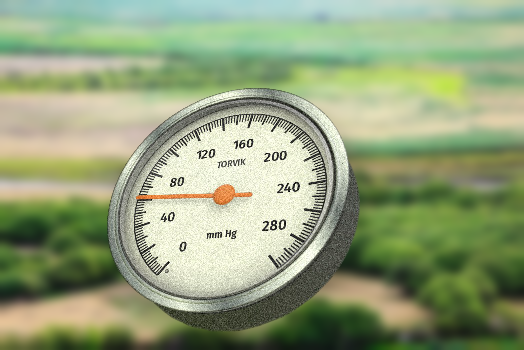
60 mmHg
